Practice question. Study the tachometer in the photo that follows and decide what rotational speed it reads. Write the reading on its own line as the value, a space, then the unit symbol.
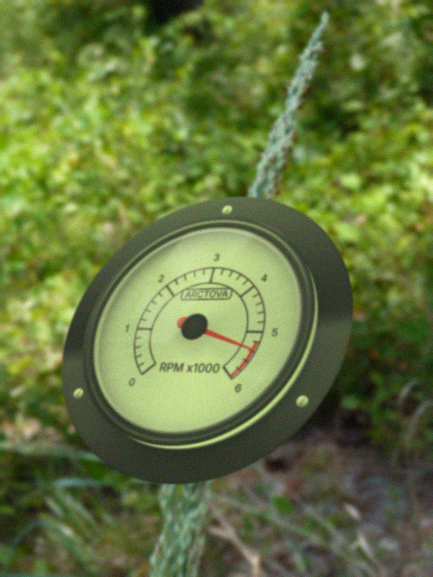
5400 rpm
